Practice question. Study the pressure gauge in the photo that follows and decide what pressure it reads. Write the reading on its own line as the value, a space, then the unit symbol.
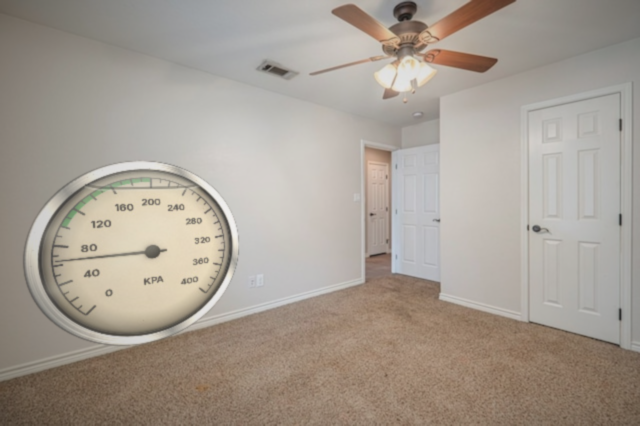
65 kPa
